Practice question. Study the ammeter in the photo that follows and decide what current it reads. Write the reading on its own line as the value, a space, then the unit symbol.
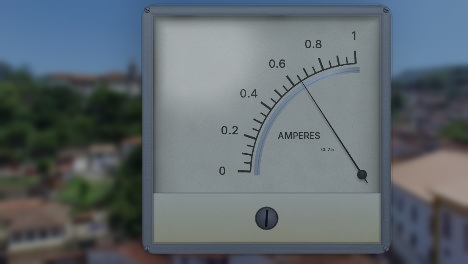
0.65 A
